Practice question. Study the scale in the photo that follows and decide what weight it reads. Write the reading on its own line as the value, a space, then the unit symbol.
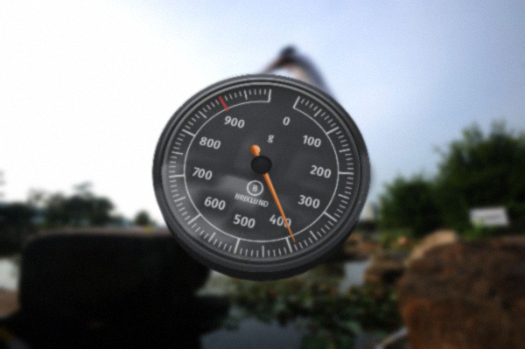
390 g
